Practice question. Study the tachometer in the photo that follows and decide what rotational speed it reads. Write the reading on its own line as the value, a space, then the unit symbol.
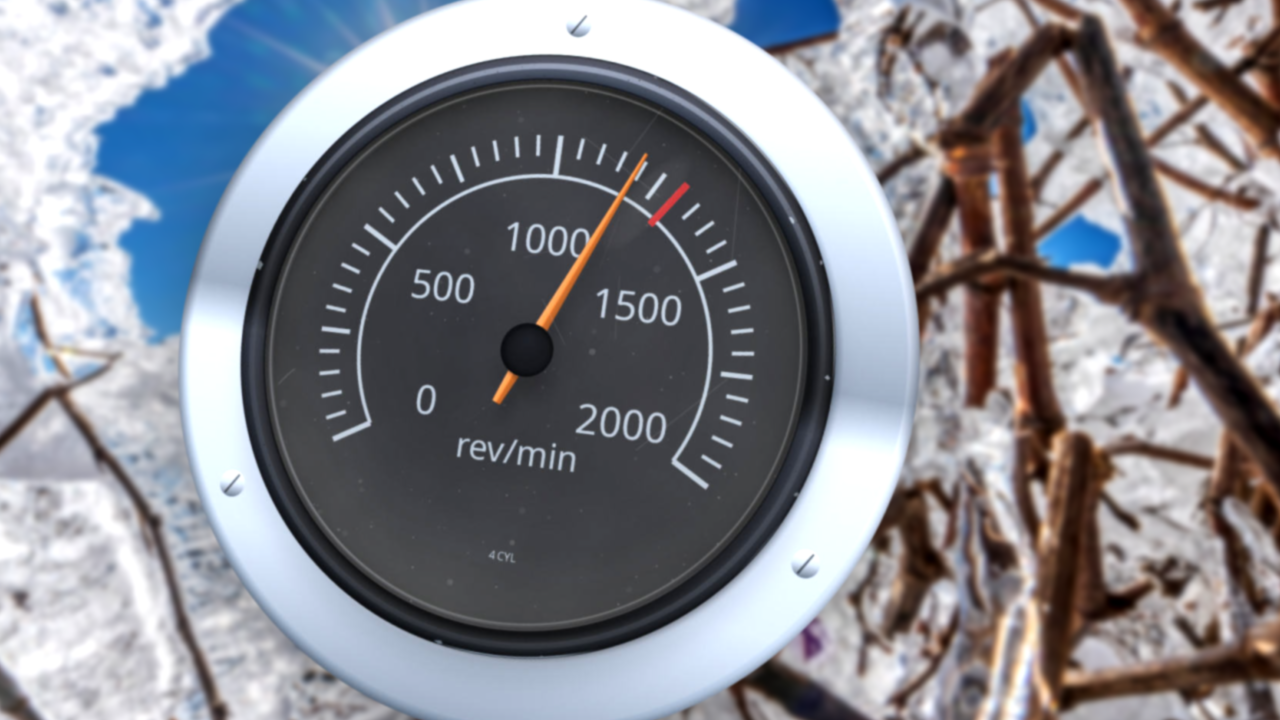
1200 rpm
